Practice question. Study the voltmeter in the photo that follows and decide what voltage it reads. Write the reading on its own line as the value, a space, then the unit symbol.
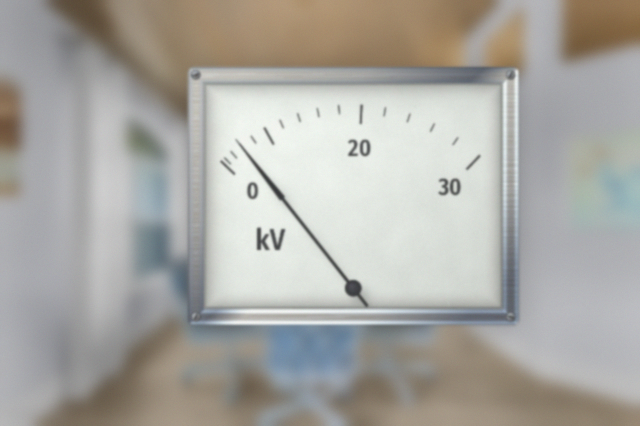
6 kV
